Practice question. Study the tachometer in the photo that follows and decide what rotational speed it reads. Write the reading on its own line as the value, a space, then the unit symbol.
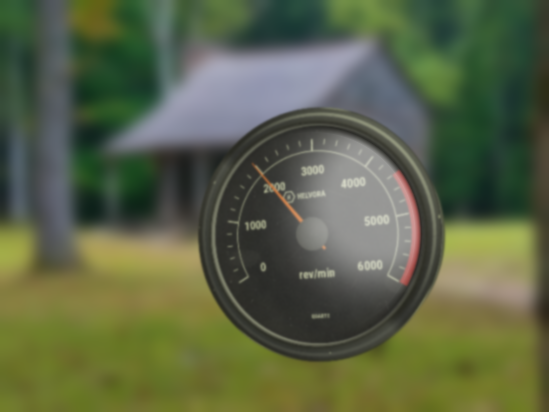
2000 rpm
